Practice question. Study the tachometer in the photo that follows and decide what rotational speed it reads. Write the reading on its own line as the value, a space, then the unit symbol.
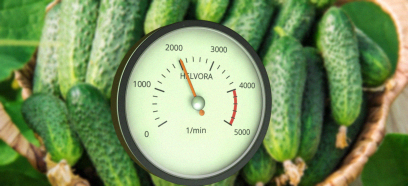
2000 rpm
